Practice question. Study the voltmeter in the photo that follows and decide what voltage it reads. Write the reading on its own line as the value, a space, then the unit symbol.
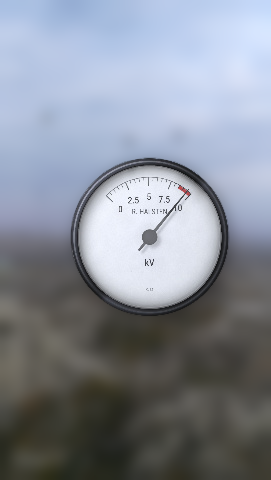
9.5 kV
